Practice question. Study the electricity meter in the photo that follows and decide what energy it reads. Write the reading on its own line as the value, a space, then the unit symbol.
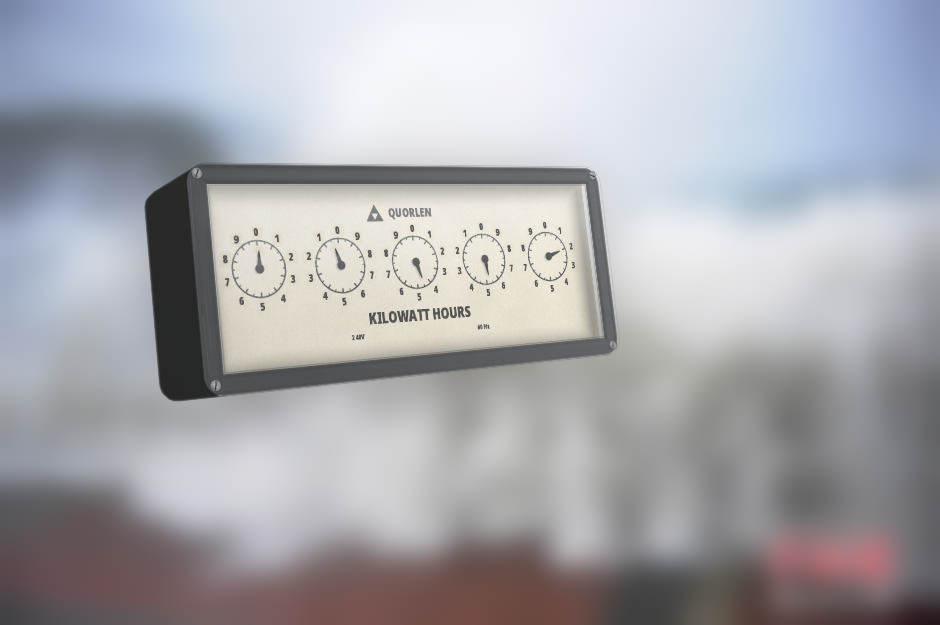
452 kWh
